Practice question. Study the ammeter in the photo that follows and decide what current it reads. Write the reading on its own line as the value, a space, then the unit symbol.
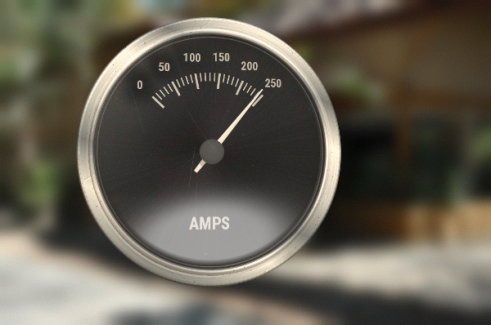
240 A
